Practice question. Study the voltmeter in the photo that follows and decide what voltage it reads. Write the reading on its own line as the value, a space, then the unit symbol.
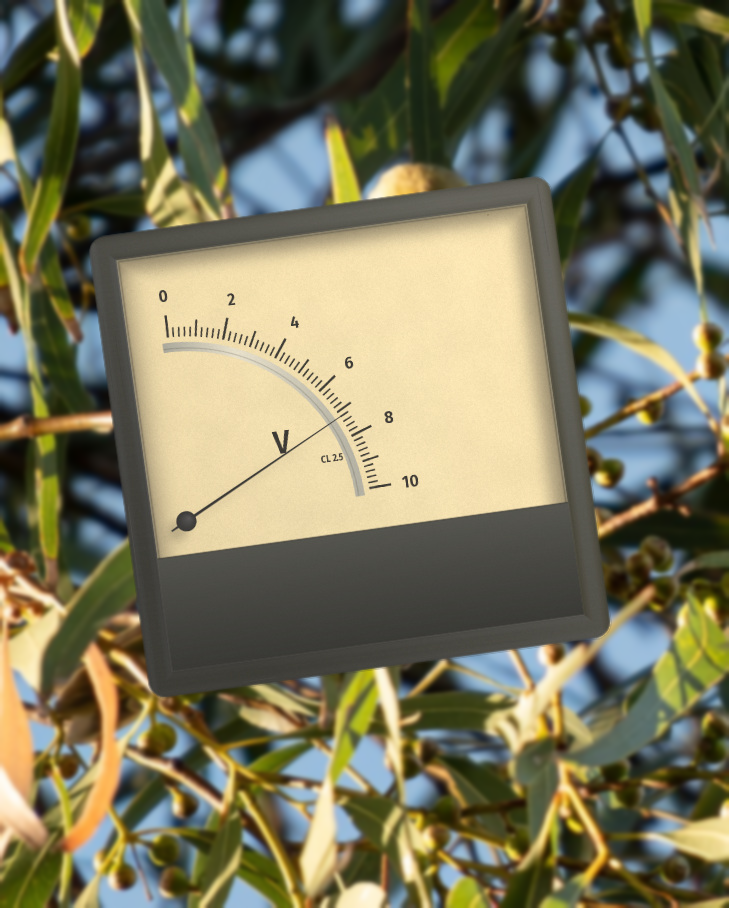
7.2 V
